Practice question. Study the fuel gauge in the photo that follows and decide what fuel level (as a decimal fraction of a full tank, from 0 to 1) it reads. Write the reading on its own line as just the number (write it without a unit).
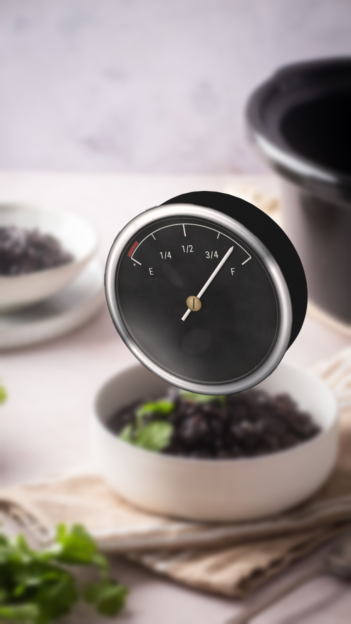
0.875
